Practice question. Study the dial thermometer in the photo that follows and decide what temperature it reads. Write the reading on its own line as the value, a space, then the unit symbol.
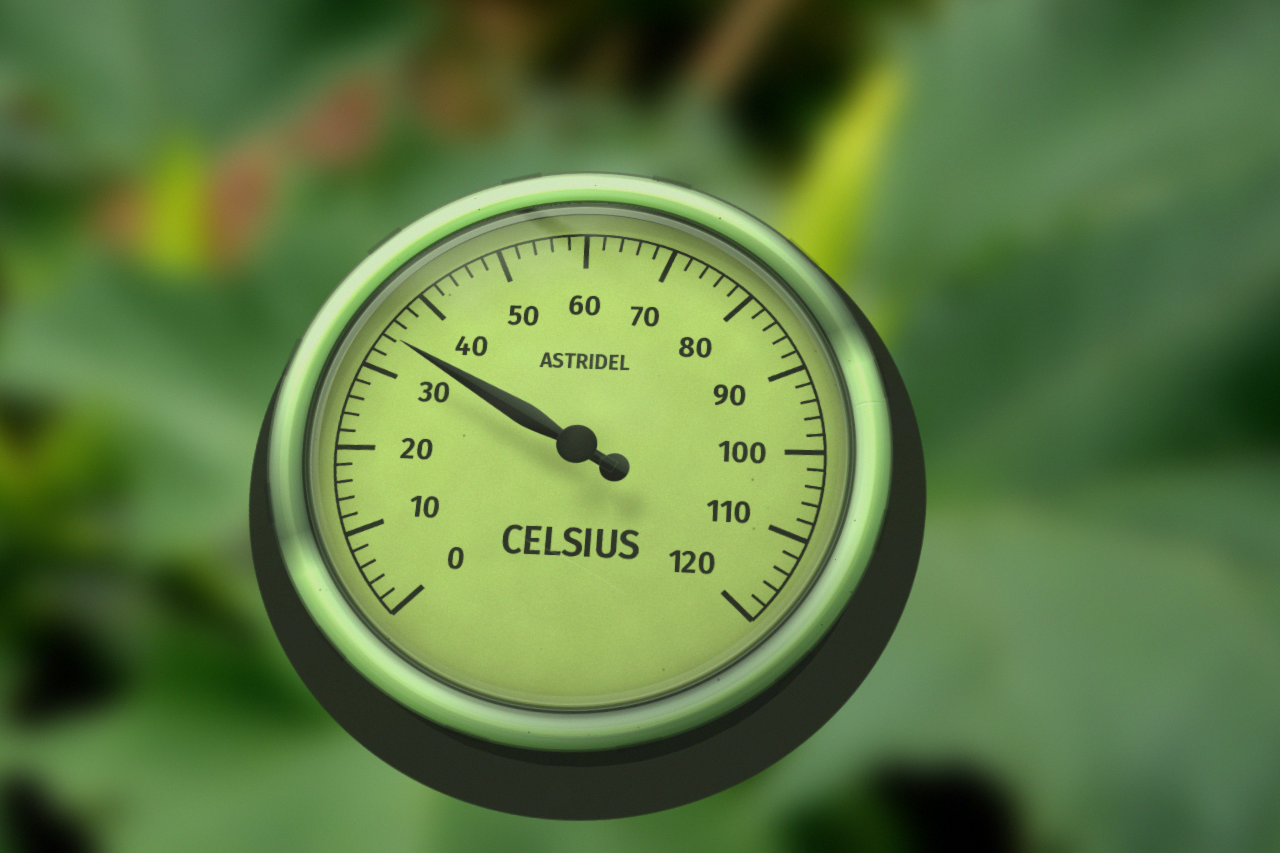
34 °C
